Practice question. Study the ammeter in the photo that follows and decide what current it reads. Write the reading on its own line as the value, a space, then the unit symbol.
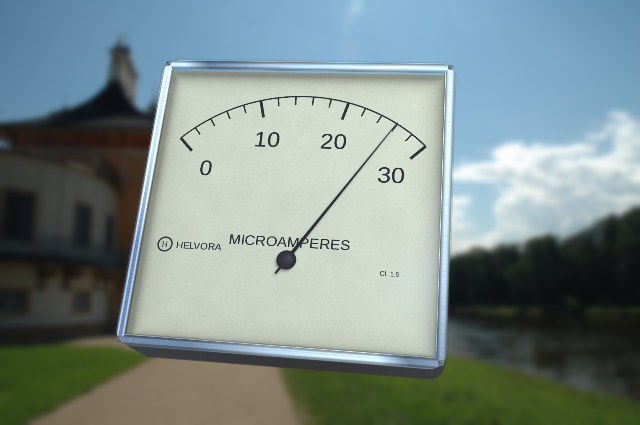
26 µA
